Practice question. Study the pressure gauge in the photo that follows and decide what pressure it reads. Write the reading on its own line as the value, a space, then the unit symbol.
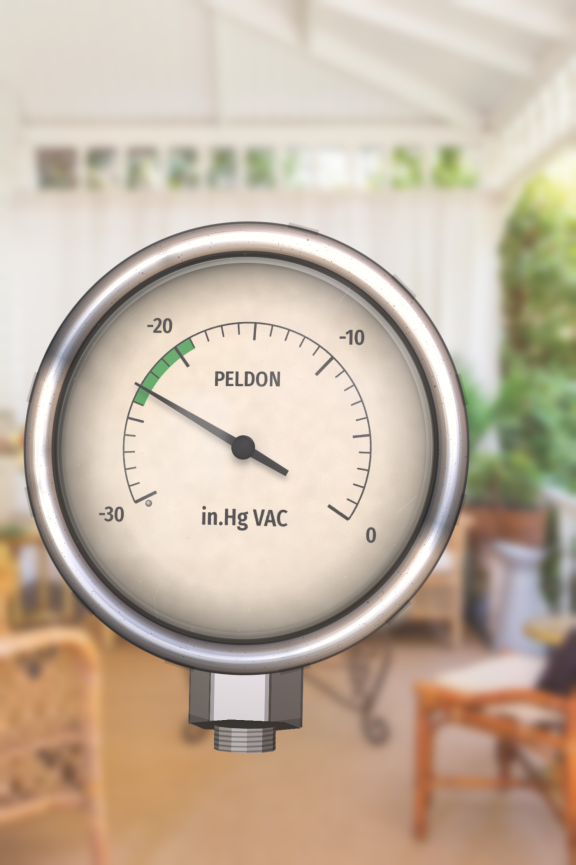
-23 inHg
